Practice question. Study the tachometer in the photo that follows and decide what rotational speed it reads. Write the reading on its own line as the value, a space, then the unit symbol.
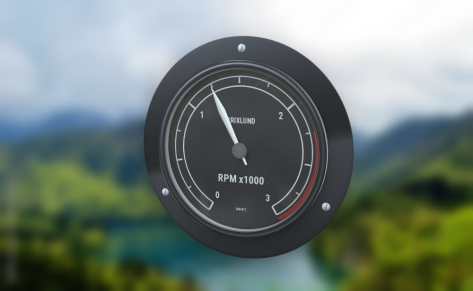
1250 rpm
